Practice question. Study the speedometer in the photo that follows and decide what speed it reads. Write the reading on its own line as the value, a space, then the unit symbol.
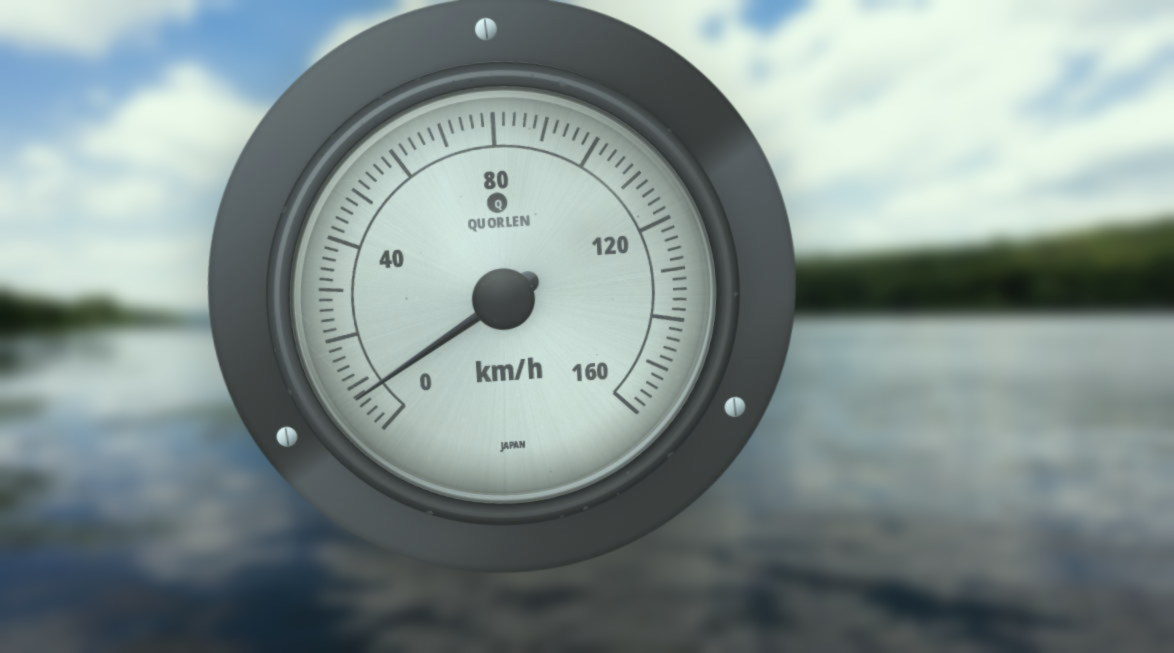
8 km/h
